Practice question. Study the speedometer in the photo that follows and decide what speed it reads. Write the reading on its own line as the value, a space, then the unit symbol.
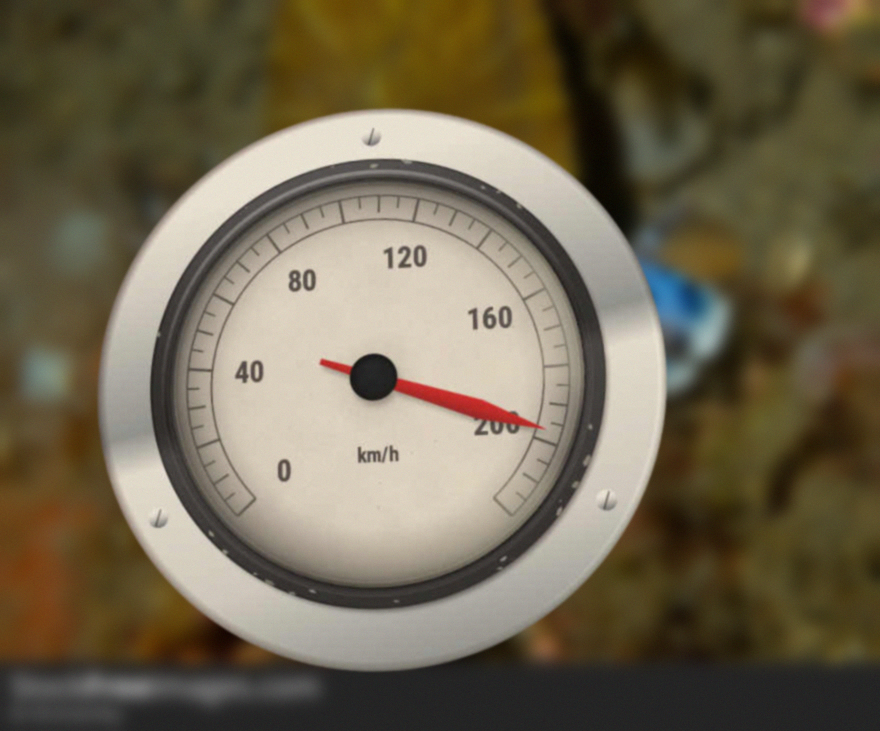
197.5 km/h
